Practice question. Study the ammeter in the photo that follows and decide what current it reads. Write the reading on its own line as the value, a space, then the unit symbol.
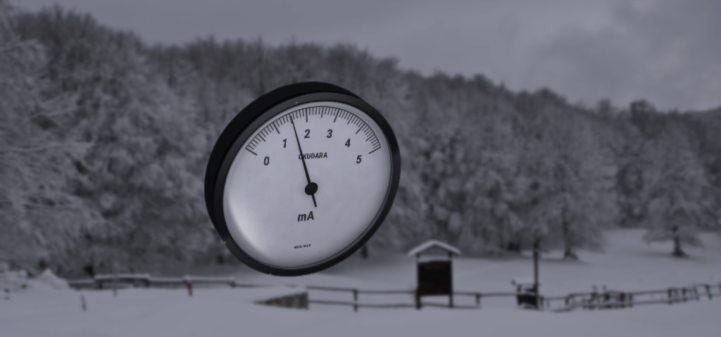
1.5 mA
